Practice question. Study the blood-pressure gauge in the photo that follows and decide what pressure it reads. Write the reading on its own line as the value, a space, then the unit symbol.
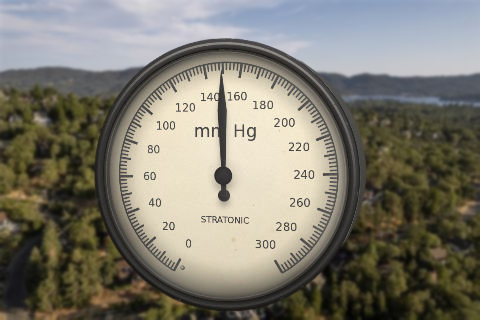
150 mmHg
